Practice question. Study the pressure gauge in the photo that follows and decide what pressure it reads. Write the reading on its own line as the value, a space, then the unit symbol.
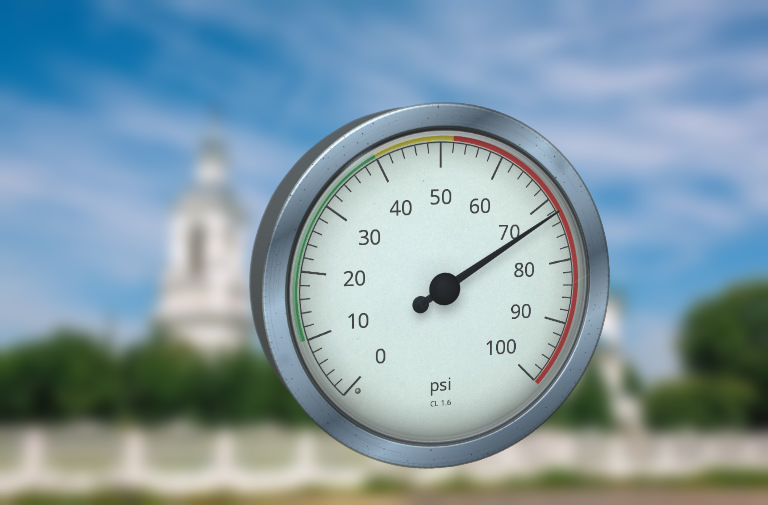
72 psi
